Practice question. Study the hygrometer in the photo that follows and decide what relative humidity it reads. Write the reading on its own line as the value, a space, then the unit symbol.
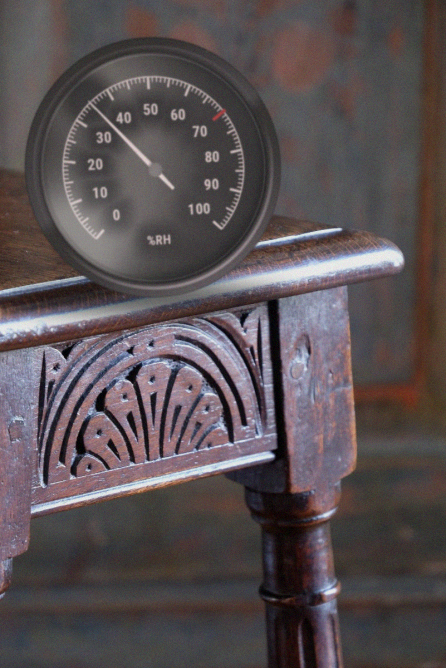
35 %
